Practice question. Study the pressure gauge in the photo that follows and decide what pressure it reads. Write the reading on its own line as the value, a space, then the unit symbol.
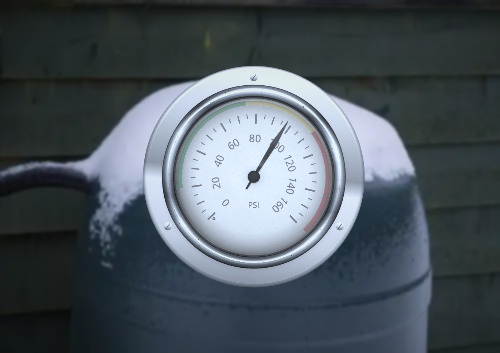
97.5 psi
